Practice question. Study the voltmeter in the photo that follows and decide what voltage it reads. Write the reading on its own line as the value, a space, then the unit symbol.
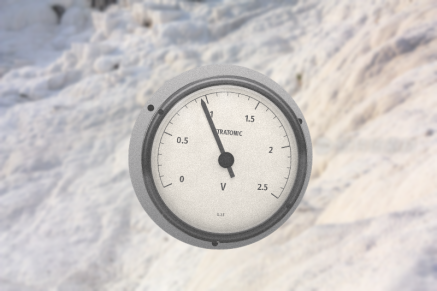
0.95 V
